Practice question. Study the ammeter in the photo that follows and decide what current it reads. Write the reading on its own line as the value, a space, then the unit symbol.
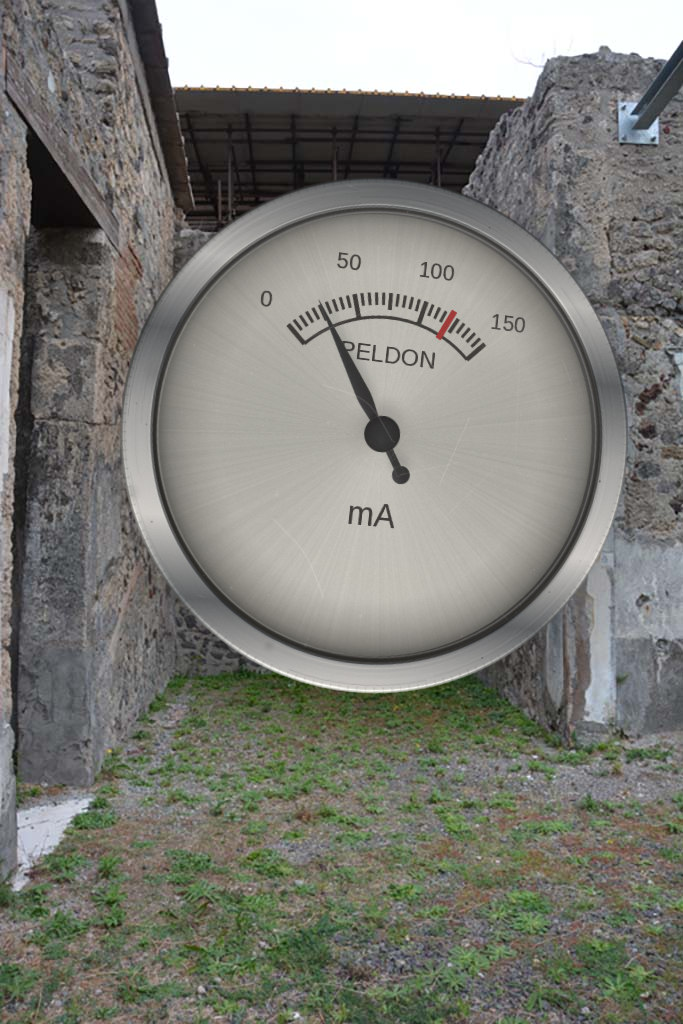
25 mA
